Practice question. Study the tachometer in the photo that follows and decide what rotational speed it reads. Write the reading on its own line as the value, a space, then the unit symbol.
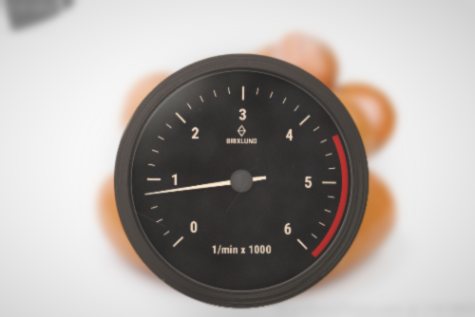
800 rpm
